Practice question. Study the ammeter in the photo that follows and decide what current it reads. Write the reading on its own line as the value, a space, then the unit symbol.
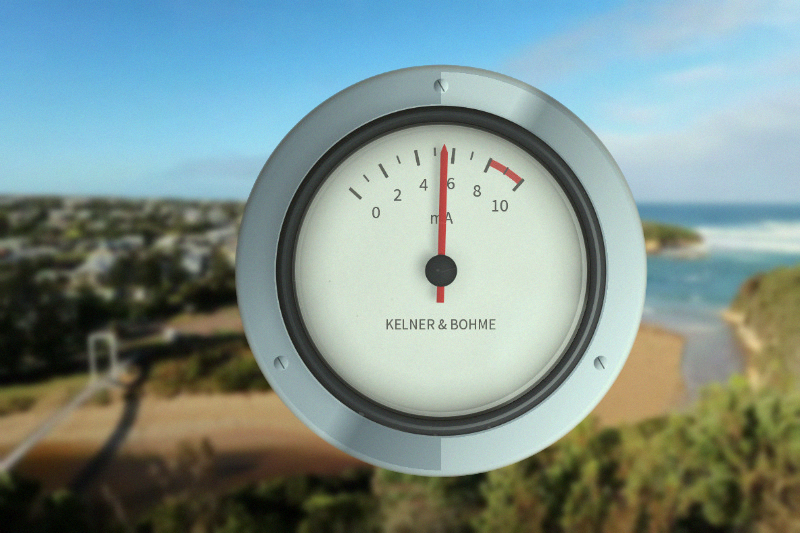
5.5 mA
